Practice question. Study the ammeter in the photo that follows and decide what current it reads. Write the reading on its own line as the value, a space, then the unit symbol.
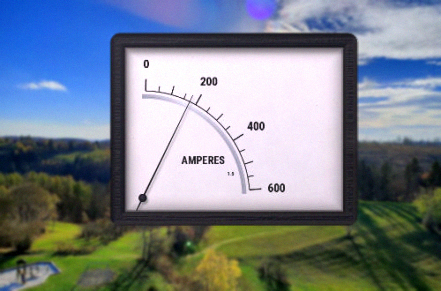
175 A
